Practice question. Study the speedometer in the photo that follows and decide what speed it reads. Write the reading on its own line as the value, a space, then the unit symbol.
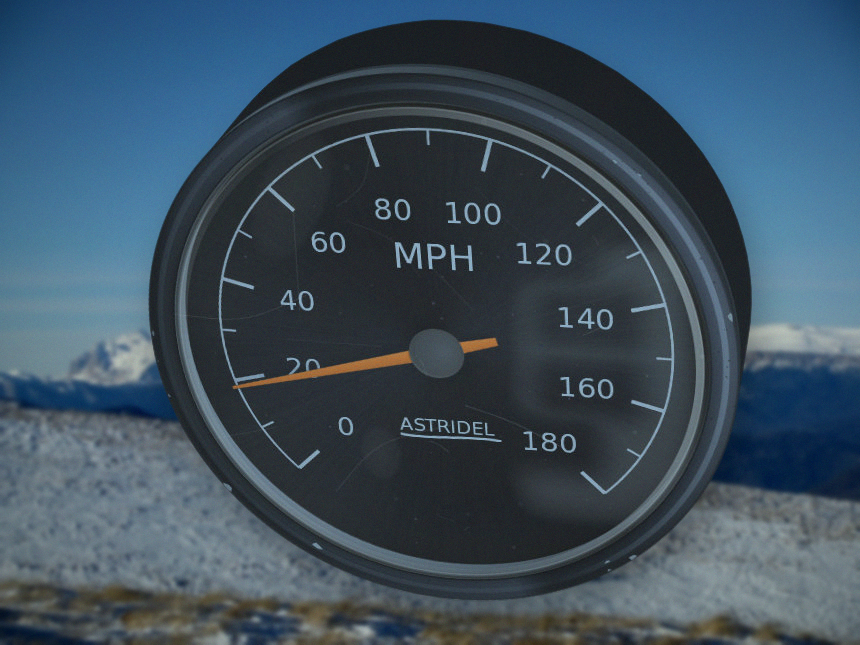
20 mph
